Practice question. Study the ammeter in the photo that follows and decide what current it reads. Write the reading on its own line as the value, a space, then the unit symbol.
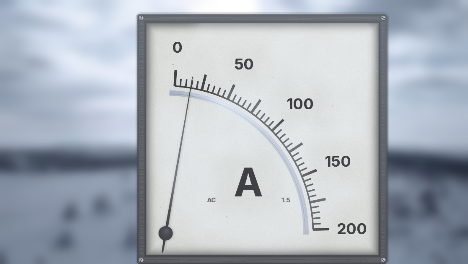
15 A
